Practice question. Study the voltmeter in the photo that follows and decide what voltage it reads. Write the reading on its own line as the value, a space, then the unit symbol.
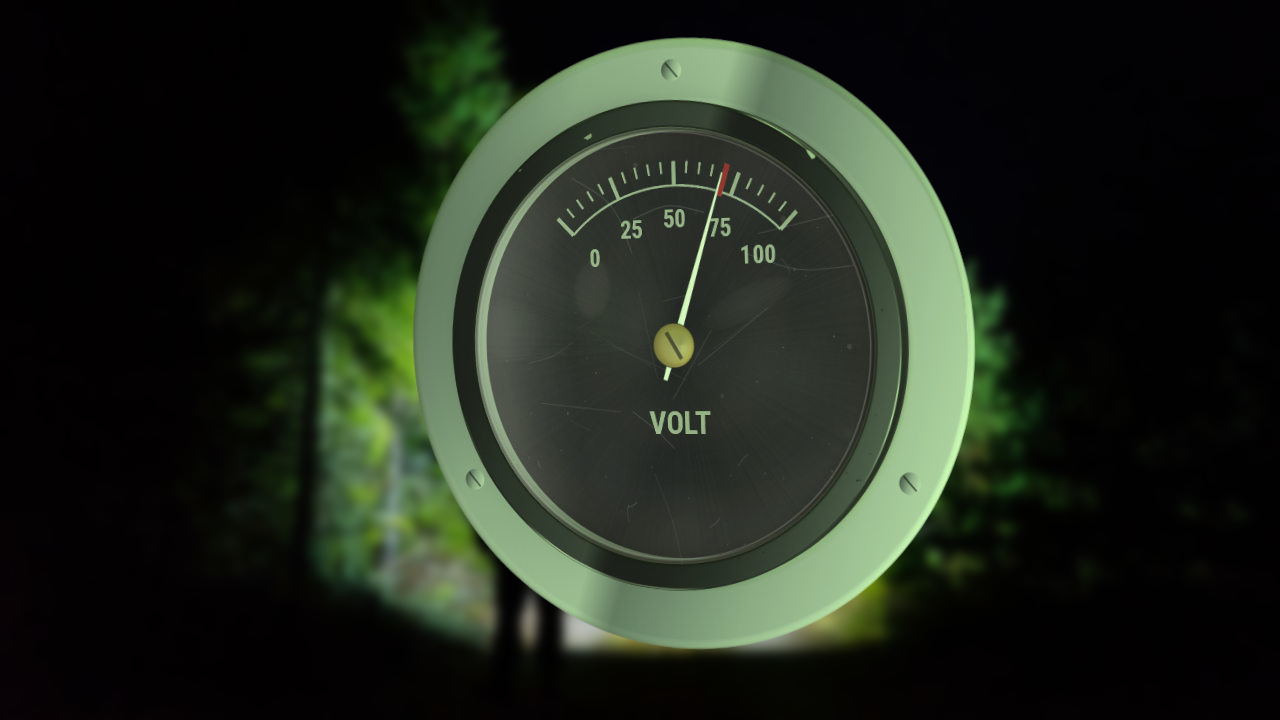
70 V
